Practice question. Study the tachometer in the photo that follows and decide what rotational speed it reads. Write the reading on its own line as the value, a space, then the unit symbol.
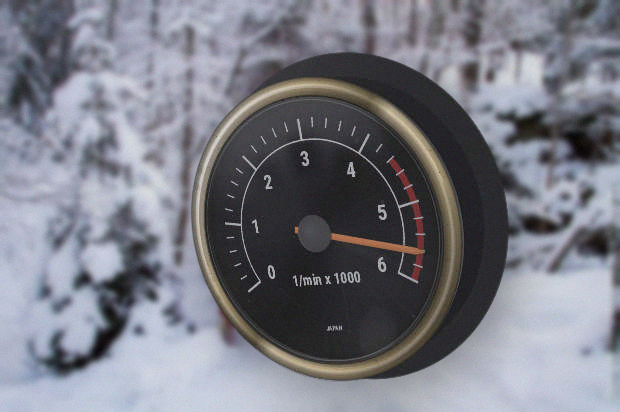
5600 rpm
